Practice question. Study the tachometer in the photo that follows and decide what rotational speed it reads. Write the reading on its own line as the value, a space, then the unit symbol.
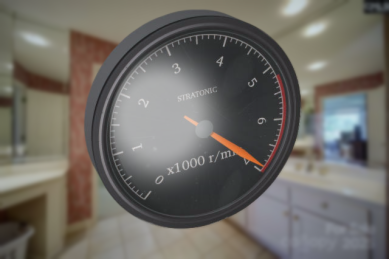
6900 rpm
